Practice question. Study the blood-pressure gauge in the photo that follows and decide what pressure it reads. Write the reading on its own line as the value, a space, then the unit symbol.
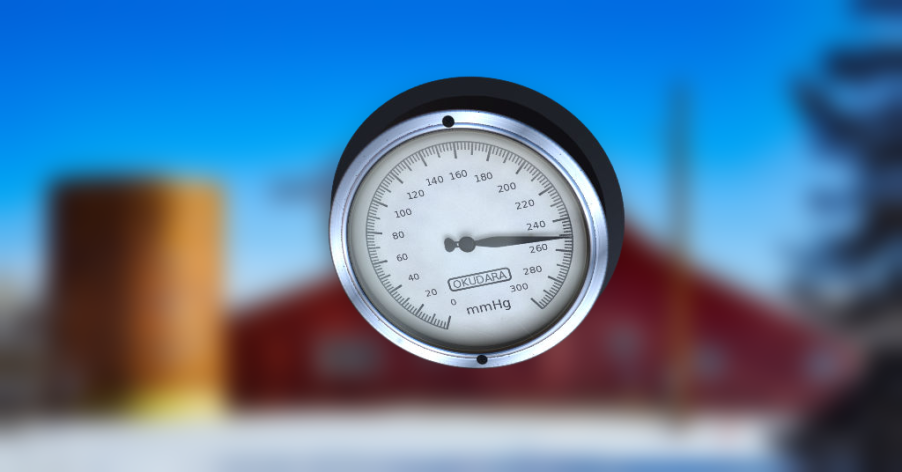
250 mmHg
